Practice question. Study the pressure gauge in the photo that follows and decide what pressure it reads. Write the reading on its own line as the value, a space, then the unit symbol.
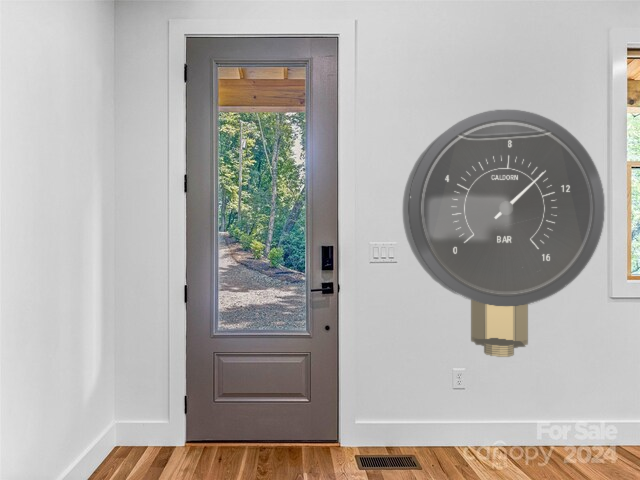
10.5 bar
